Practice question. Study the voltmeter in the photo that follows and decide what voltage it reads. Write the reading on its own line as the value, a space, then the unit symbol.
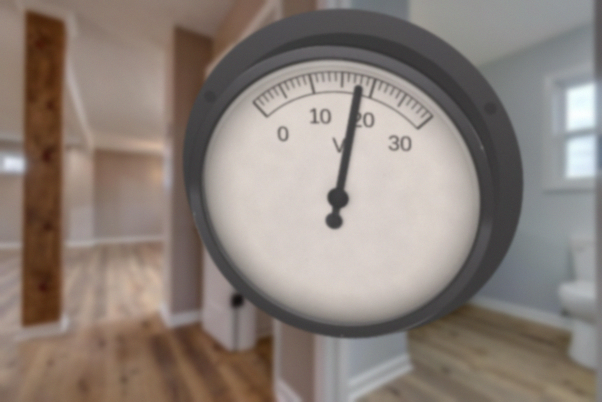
18 V
